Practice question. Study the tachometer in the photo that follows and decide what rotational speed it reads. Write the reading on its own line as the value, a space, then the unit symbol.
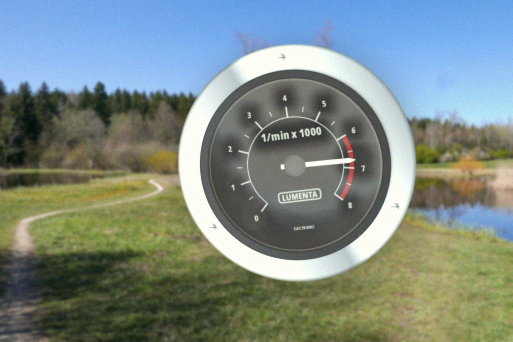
6750 rpm
